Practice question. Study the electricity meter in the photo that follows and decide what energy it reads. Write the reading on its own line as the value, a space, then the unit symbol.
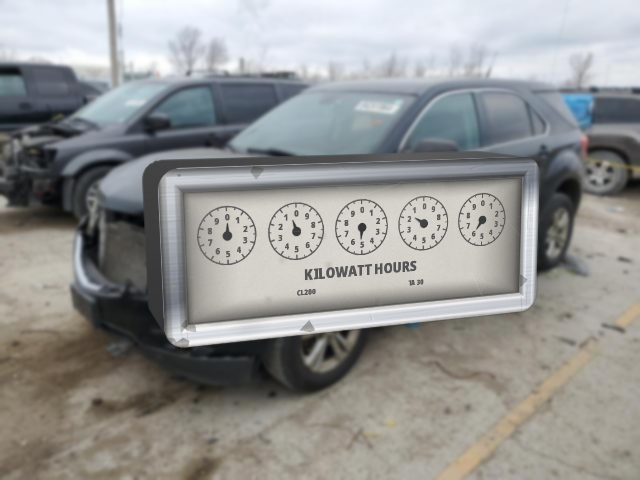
516 kWh
